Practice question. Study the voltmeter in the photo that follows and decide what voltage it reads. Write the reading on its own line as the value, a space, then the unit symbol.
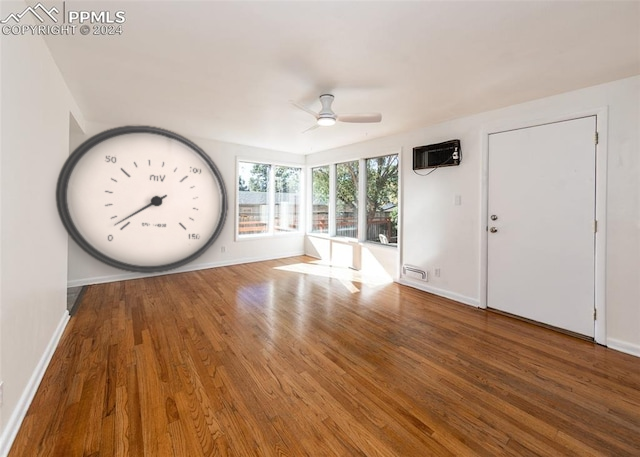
5 mV
